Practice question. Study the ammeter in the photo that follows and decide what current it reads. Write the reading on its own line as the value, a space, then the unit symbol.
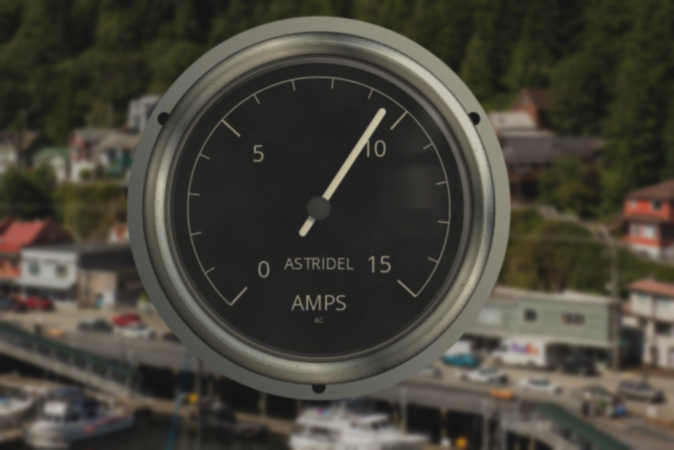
9.5 A
